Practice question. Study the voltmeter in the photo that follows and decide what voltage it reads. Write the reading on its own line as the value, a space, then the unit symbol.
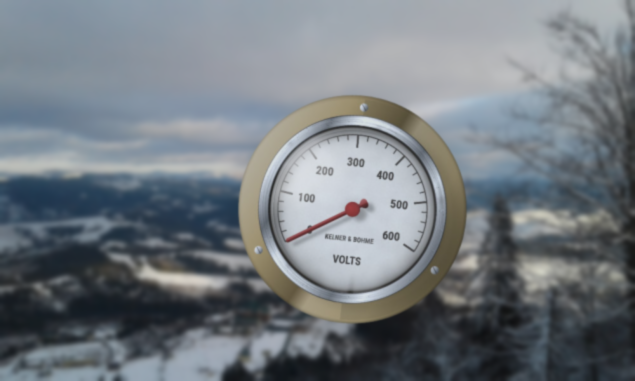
0 V
